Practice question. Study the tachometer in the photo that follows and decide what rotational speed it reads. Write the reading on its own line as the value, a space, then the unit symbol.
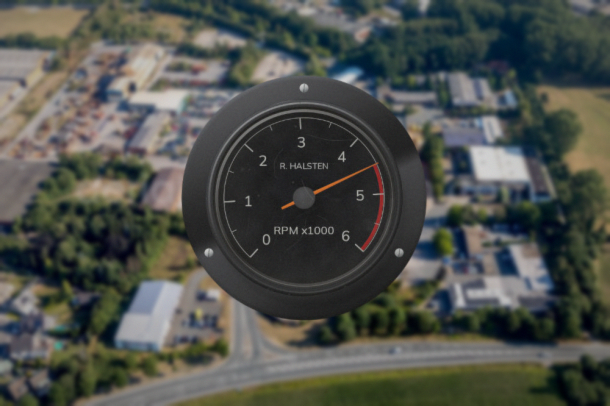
4500 rpm
